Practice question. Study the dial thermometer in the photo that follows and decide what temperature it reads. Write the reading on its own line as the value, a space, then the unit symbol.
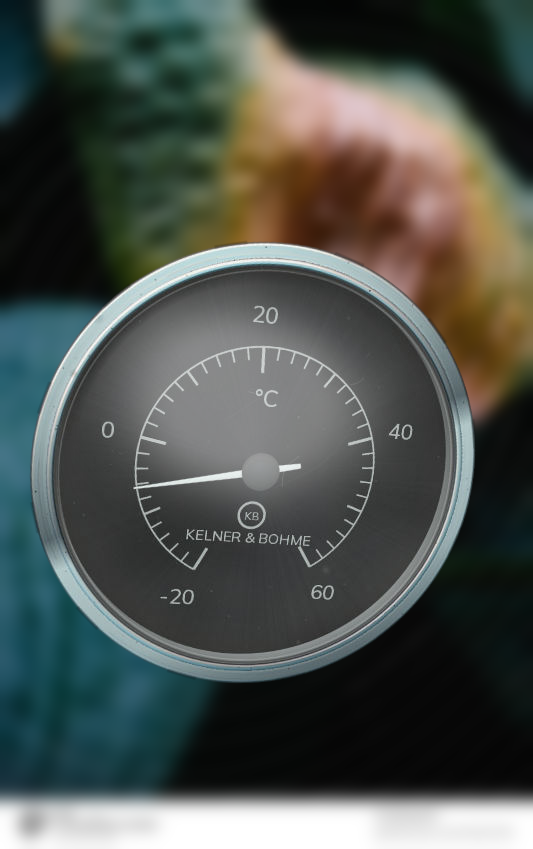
-6 °C
